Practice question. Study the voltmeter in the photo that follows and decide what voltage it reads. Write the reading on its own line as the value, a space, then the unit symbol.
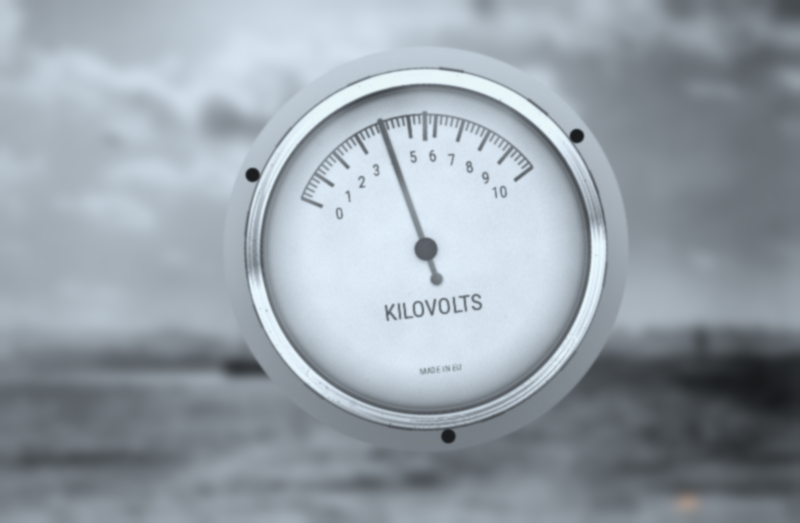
4 kV
